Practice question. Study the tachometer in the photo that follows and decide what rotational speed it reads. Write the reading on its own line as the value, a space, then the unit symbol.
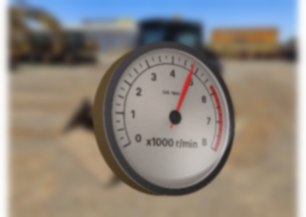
4750 rpm
